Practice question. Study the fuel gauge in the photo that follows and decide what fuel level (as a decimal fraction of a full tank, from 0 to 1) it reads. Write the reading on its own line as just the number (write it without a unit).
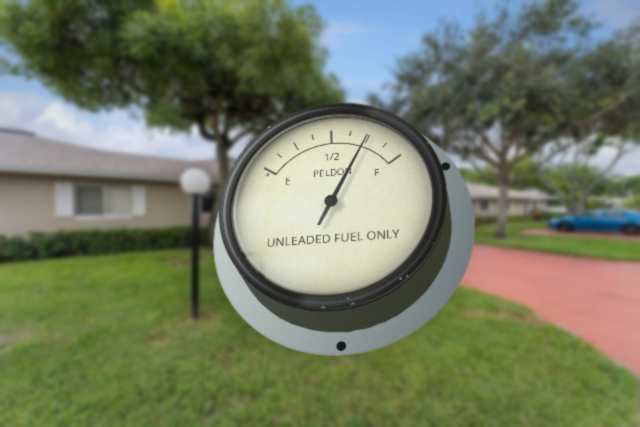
0.75
